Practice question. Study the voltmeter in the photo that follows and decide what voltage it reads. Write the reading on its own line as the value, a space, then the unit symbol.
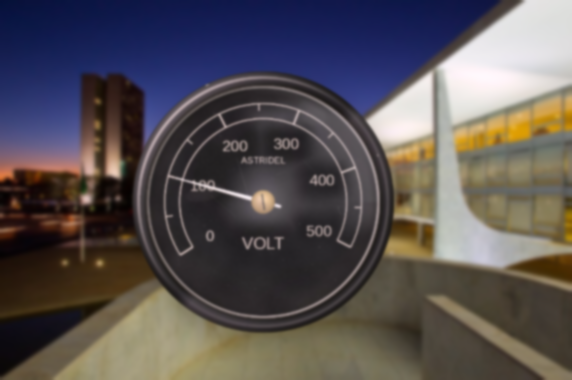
100 V
